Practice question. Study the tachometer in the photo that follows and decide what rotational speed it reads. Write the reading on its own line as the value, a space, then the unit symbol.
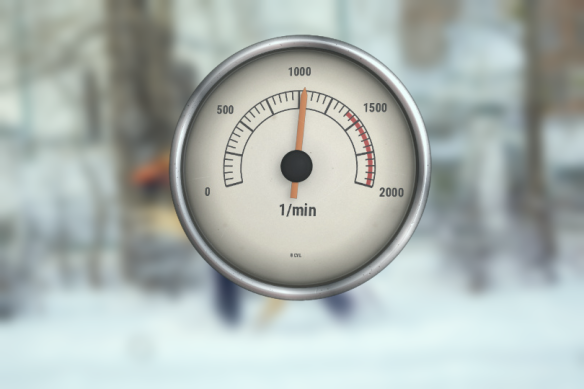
1050 rpm
